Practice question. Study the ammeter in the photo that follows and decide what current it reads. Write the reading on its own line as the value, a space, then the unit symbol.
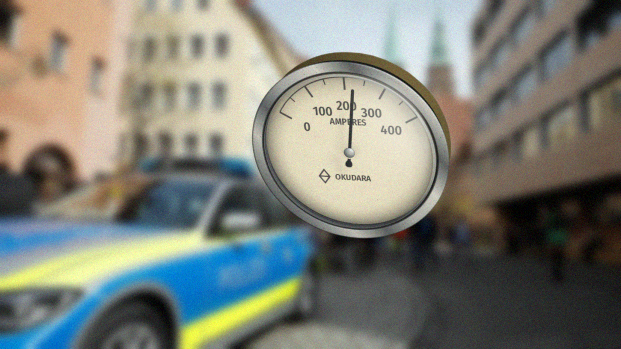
225 A
